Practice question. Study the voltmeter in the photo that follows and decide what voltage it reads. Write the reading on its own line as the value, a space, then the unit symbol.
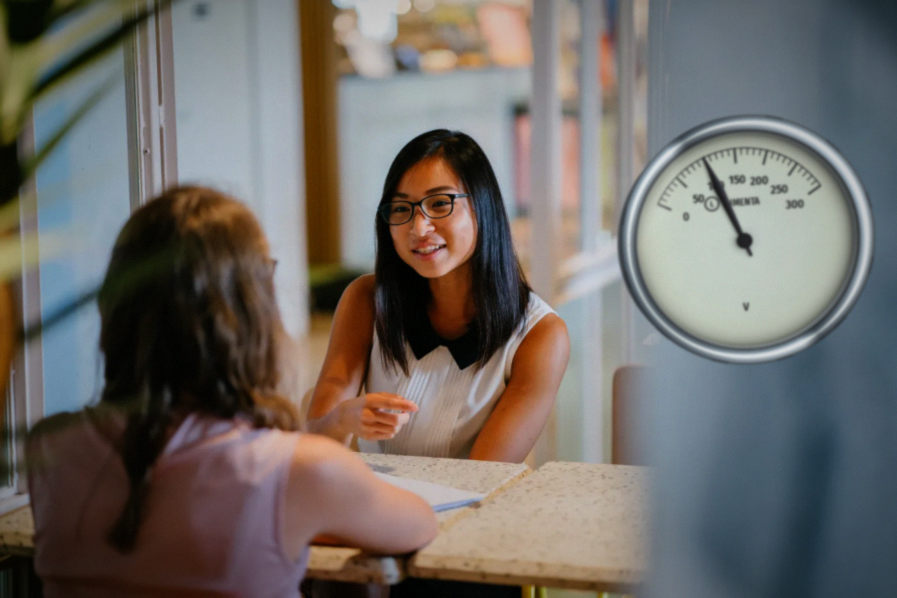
100 V
